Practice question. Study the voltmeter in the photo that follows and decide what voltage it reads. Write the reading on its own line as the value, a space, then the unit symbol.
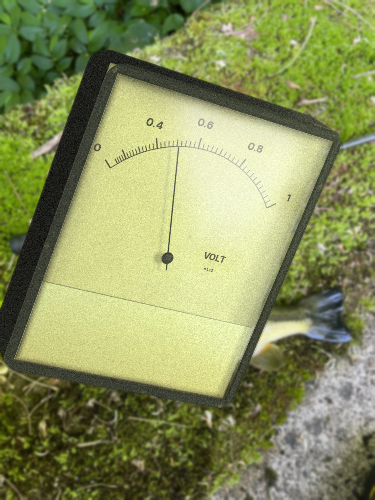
0.5 V
